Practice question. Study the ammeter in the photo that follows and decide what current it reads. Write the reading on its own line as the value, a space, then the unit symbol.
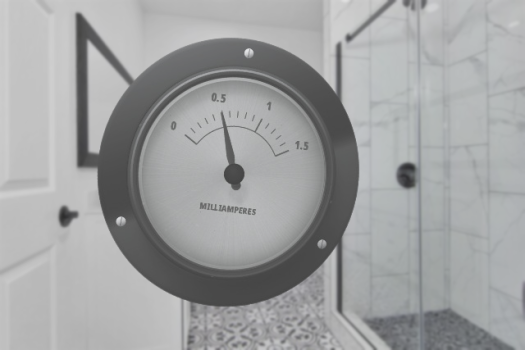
0.5 mA
